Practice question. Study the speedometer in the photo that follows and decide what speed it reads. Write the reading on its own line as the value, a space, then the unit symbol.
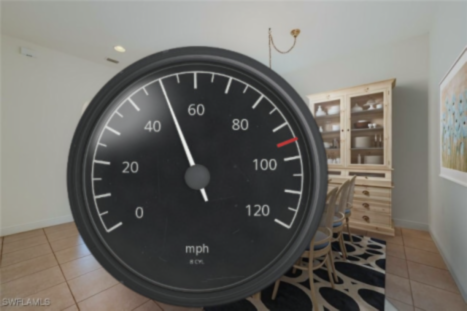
50 mph
